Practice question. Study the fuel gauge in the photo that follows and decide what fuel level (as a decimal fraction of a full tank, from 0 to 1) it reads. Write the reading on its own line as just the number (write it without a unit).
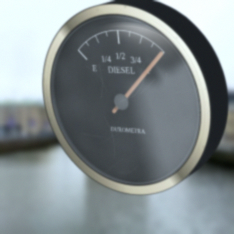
1
